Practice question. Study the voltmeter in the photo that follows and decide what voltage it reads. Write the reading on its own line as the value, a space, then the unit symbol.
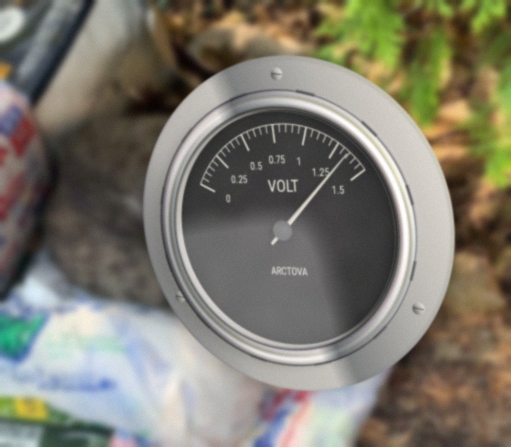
1.35 V
